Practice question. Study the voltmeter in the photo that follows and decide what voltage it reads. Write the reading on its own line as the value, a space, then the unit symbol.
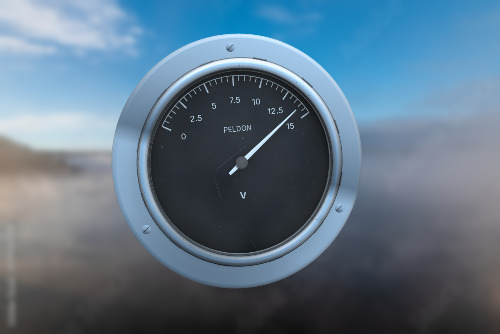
14 V
